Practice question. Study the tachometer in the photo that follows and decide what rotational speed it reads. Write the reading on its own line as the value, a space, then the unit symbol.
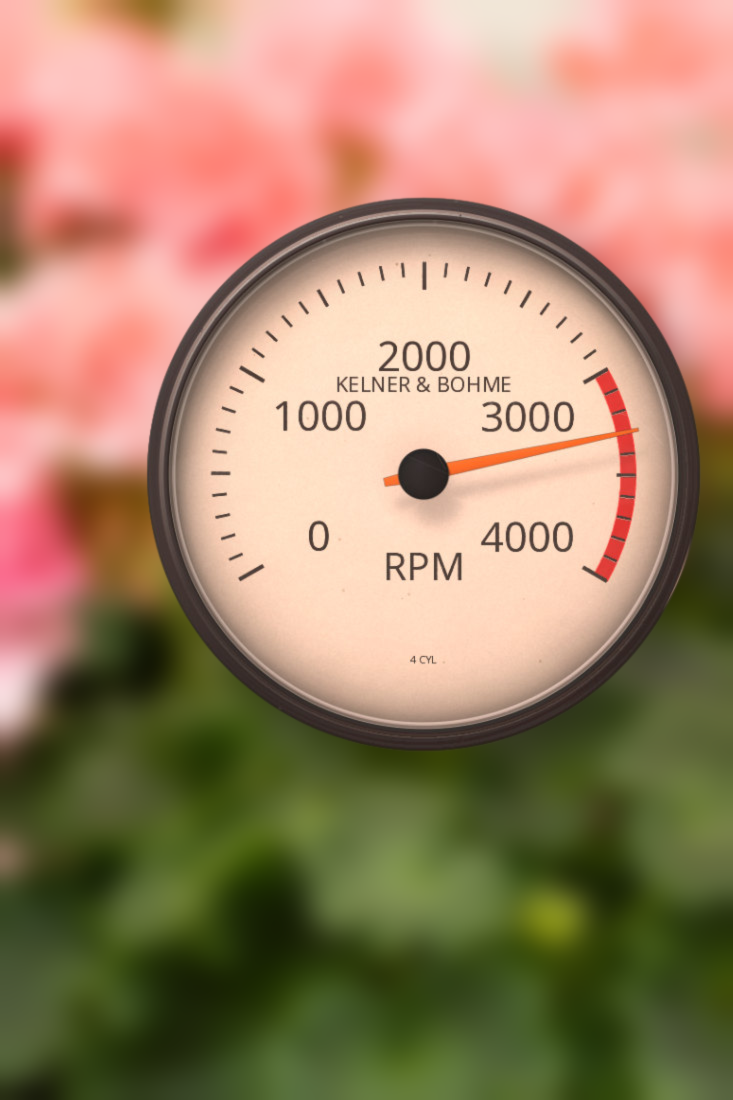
3300 rpm
